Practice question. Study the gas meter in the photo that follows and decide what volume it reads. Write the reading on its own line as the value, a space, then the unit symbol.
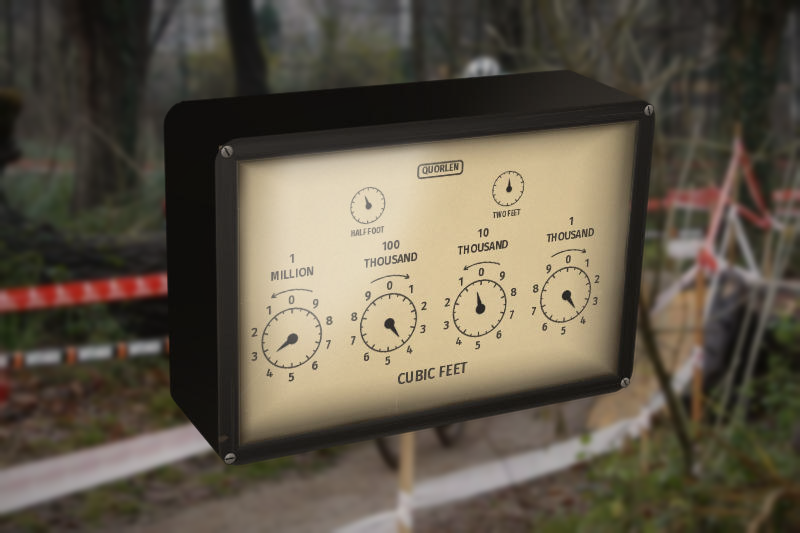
340400 ft³
